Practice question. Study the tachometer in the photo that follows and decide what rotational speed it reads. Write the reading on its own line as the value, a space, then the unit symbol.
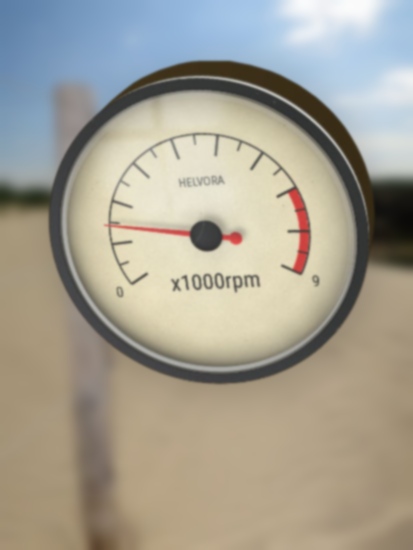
1500 rpm
